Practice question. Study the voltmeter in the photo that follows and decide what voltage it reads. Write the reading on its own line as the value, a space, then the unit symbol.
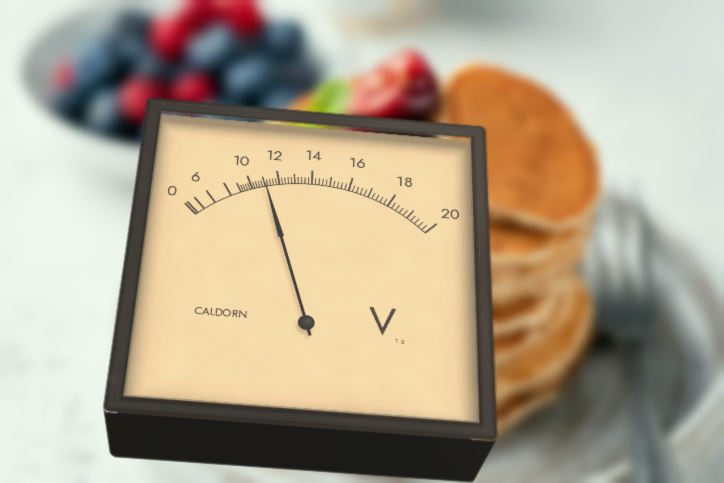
11 V
